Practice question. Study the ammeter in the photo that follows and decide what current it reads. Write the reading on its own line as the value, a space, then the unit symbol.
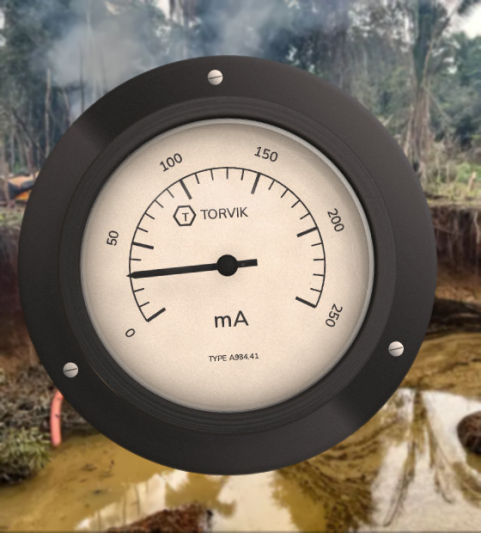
30 mA
